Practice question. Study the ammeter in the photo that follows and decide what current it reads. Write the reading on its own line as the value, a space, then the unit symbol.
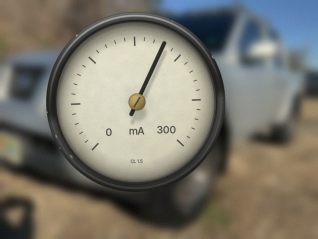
180 mA
